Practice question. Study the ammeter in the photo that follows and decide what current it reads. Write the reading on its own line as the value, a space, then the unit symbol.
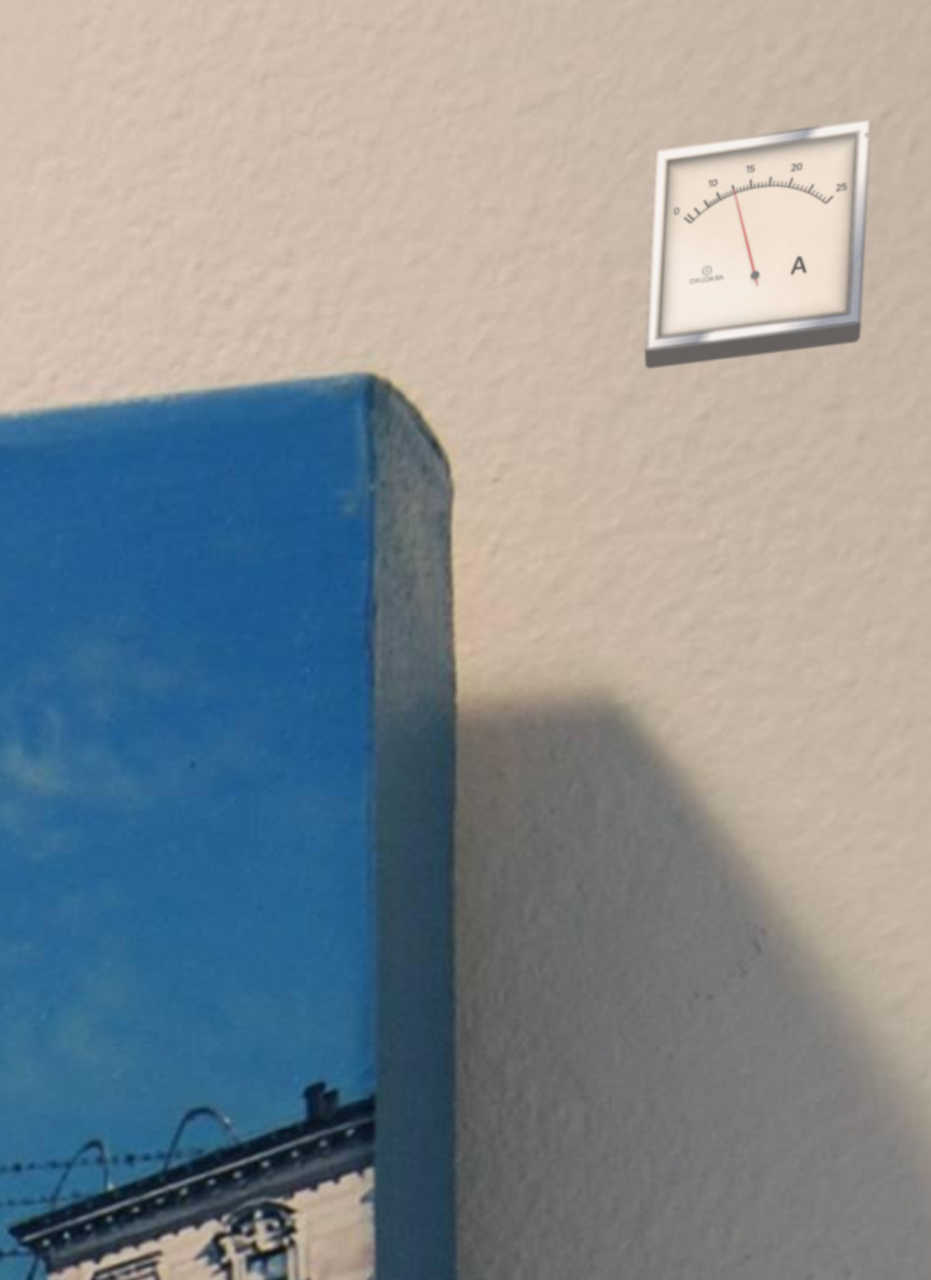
12.5 A
